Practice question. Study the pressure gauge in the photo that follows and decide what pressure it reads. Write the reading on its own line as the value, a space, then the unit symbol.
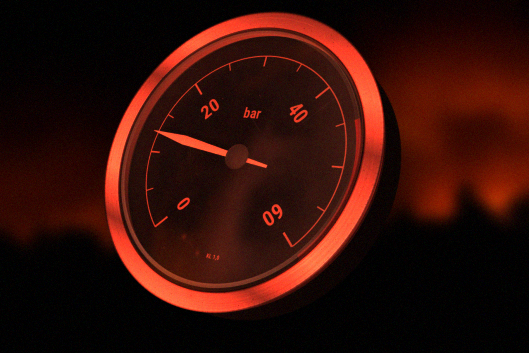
12.5 bar
